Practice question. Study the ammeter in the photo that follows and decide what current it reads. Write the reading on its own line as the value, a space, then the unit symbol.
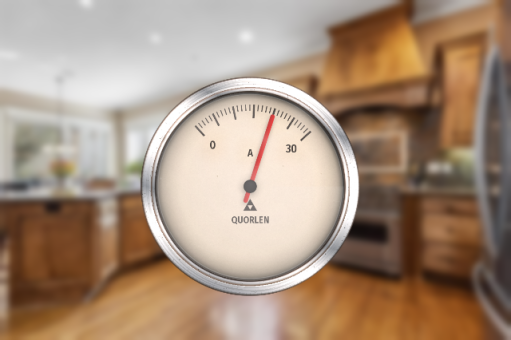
20 A
